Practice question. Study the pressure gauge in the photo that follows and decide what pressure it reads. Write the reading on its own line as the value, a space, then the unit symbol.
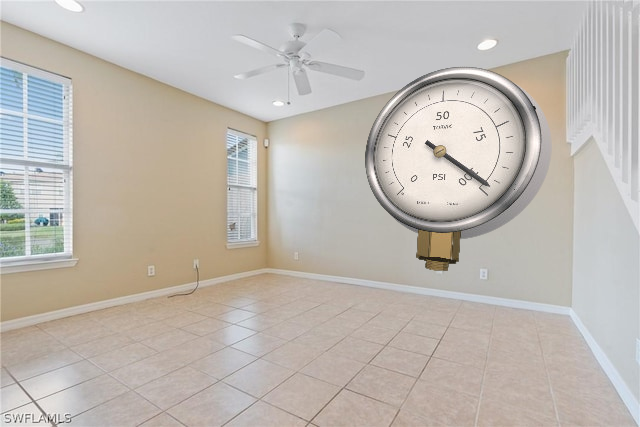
97.5 psi
